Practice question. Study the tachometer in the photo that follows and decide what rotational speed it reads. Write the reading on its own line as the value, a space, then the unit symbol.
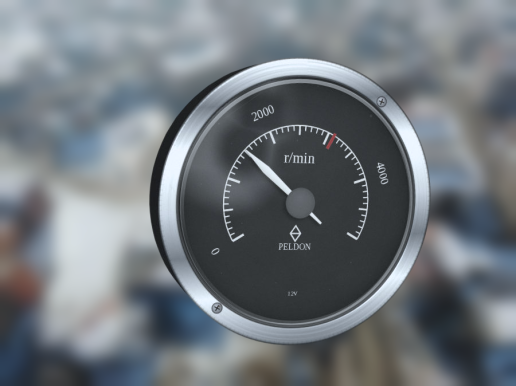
1500 rpm
